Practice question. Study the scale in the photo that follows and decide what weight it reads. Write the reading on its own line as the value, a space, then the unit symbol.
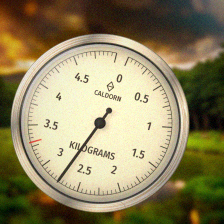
2.75 kg
